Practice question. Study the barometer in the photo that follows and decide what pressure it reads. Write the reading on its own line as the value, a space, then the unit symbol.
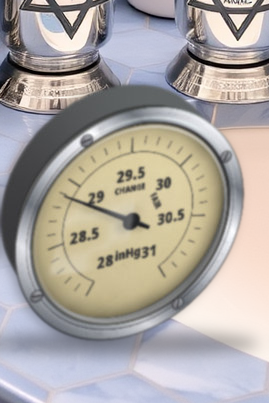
28.9 inHg
